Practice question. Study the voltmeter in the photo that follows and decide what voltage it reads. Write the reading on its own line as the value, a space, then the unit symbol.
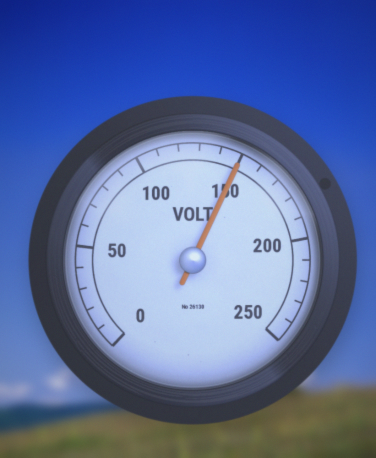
150 V
